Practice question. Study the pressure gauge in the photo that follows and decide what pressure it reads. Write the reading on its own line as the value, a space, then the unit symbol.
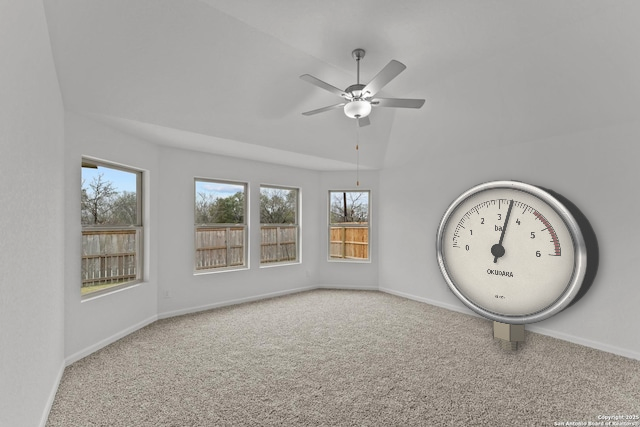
3.5 bar
